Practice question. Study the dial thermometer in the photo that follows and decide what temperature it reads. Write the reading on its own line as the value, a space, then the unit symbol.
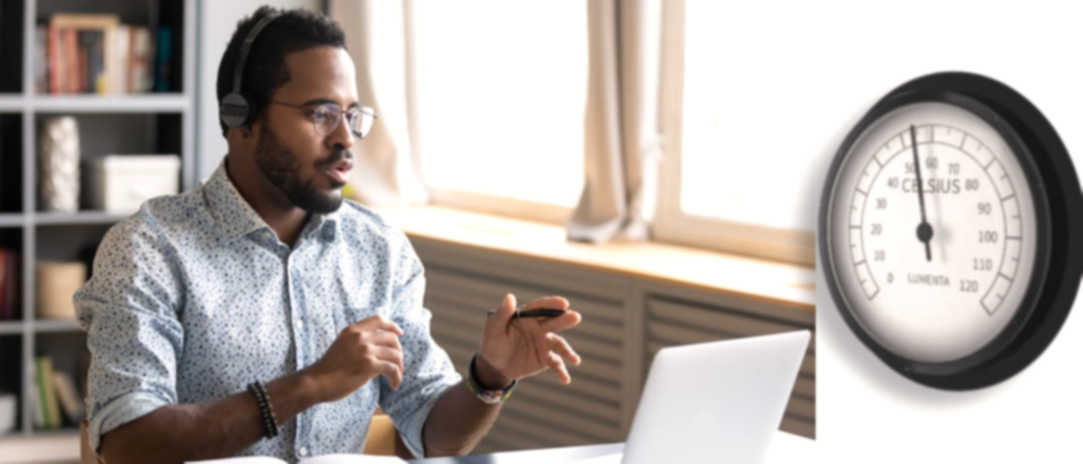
55 °C
